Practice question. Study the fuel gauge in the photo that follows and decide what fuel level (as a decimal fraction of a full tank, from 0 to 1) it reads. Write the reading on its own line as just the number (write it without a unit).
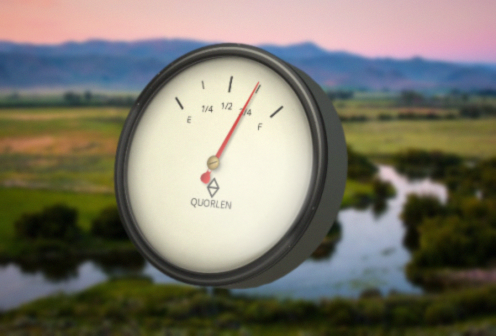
0.75
